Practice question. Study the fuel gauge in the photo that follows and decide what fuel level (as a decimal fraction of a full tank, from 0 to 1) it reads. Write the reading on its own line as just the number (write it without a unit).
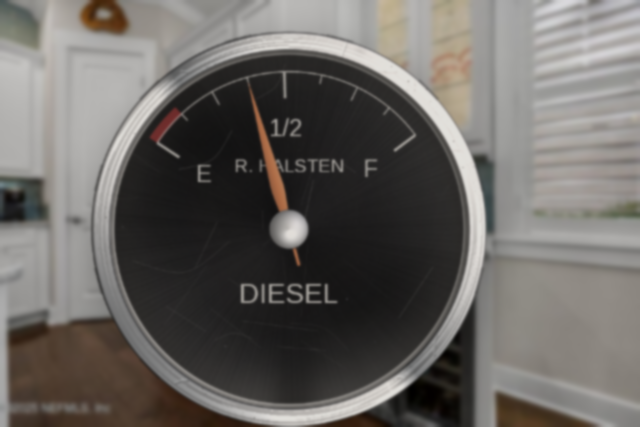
0.375
